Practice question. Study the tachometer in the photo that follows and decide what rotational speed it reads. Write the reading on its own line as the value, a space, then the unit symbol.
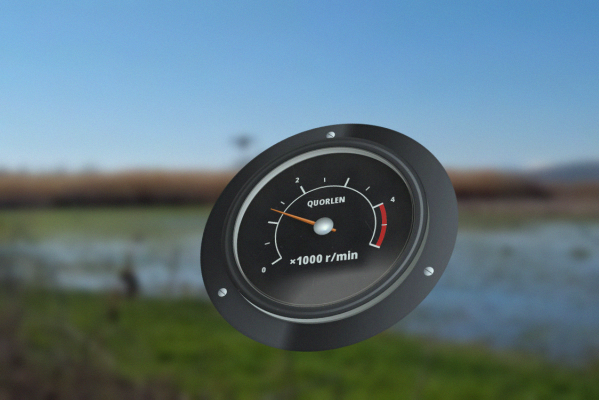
1250 rpm
